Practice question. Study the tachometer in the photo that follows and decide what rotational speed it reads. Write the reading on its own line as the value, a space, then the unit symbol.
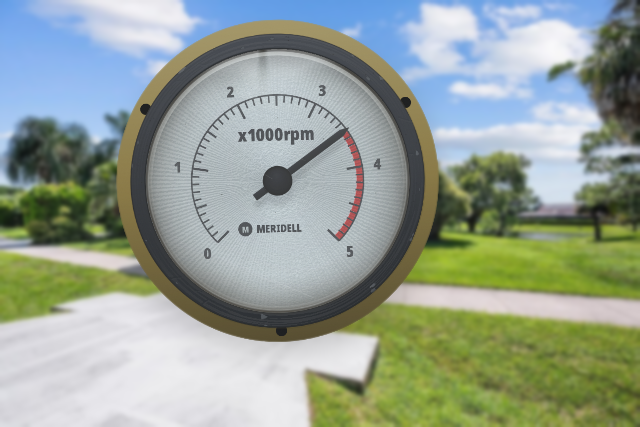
3500 rpm
